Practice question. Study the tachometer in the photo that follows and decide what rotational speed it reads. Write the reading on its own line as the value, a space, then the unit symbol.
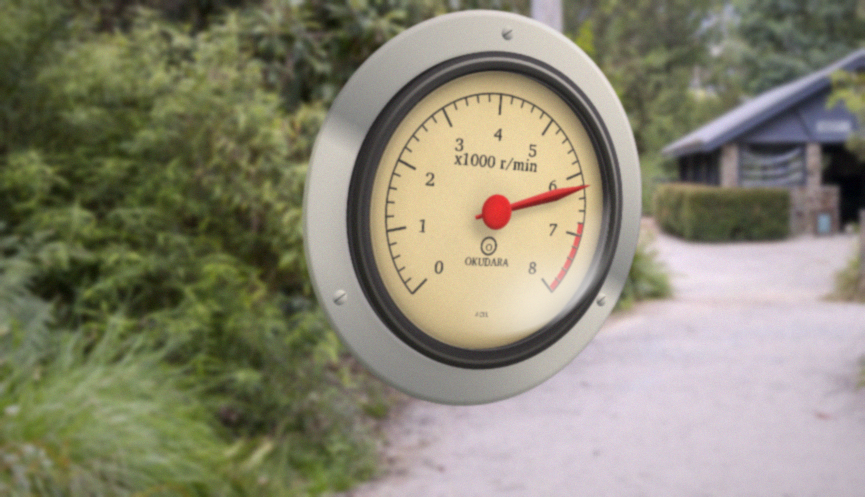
6200 rpm
